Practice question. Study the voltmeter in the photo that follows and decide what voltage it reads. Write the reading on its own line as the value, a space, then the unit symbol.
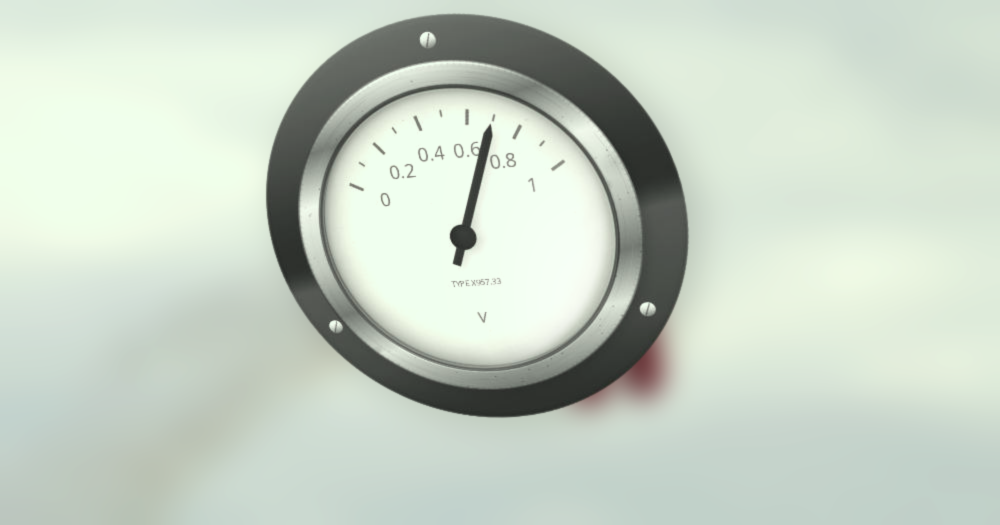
0.7 V
